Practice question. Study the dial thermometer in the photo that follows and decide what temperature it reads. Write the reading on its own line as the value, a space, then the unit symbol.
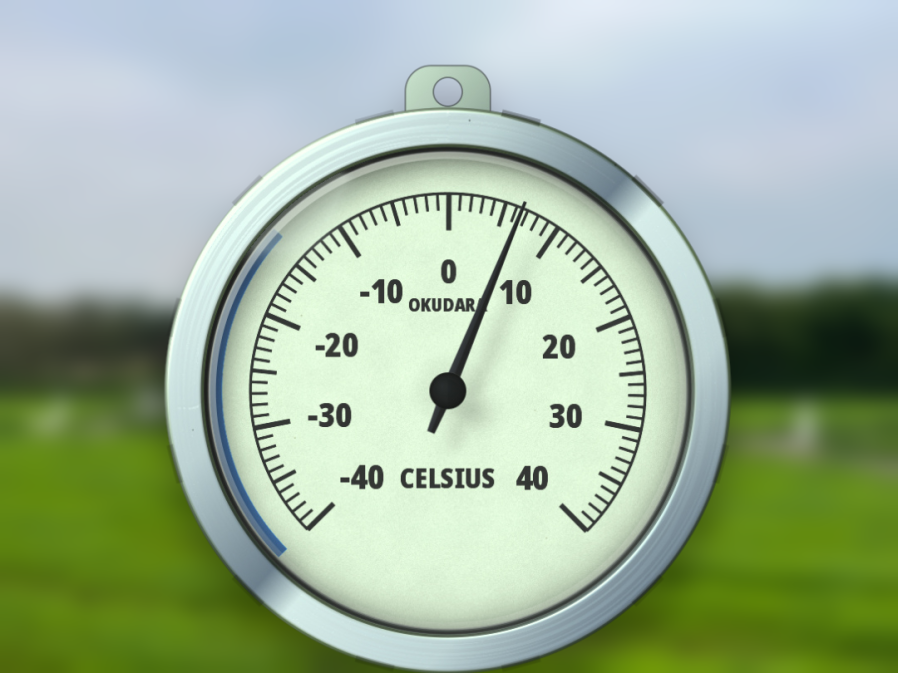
6.5 °C
